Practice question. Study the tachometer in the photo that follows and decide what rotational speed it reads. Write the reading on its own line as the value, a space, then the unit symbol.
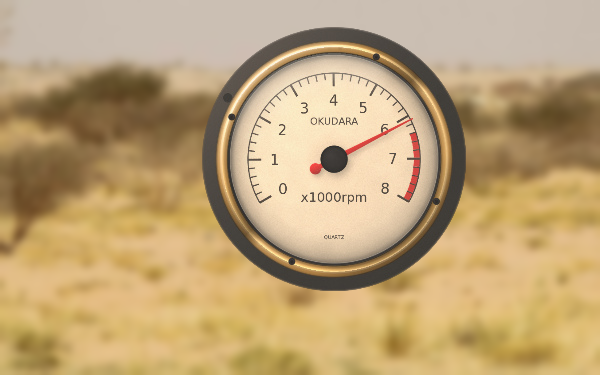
6100 rpm
